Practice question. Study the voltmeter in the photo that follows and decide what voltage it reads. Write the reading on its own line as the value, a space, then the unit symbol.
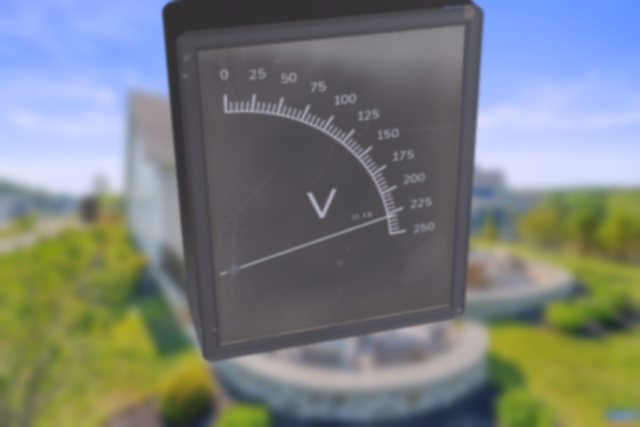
225 V
